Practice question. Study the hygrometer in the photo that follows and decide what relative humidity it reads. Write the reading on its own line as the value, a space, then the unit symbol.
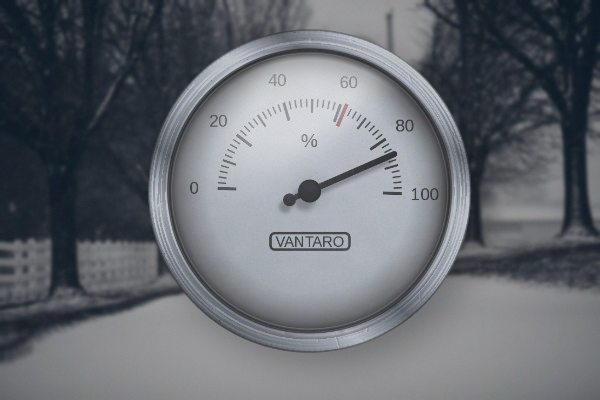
86 %
